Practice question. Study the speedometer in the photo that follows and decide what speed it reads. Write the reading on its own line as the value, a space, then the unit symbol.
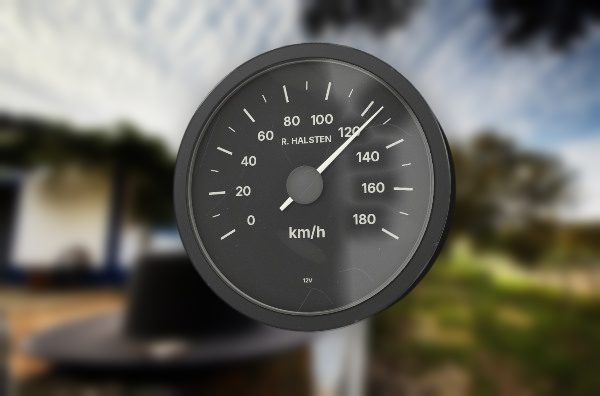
125 km/h
